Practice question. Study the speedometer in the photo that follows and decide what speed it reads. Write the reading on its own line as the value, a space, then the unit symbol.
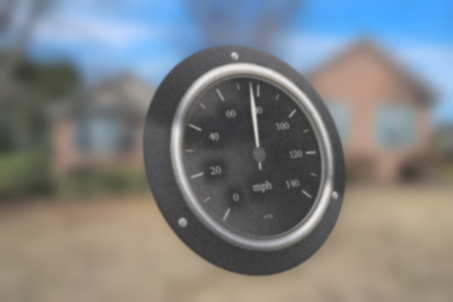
75 mph
